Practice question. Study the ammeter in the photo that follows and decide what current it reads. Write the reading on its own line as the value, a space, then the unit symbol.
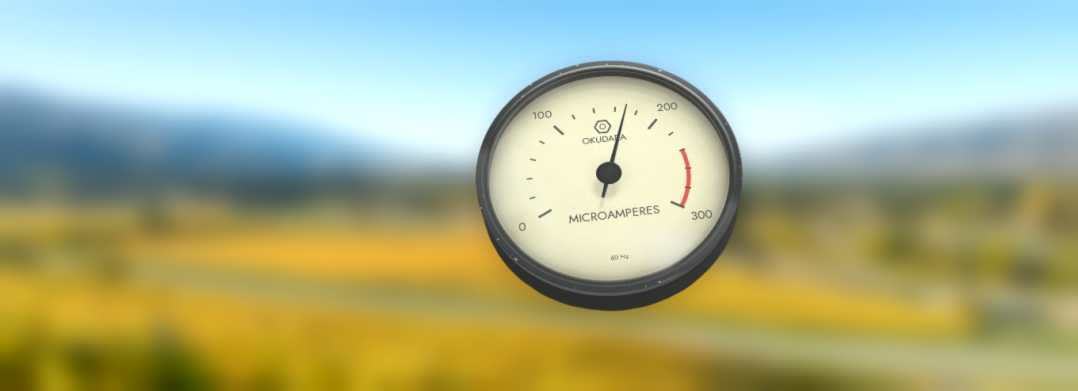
170 µA
